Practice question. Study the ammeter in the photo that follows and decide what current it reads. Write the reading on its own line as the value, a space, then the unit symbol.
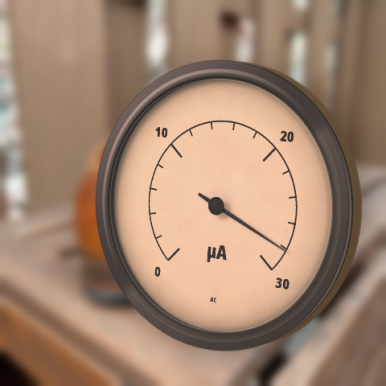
28 µA
